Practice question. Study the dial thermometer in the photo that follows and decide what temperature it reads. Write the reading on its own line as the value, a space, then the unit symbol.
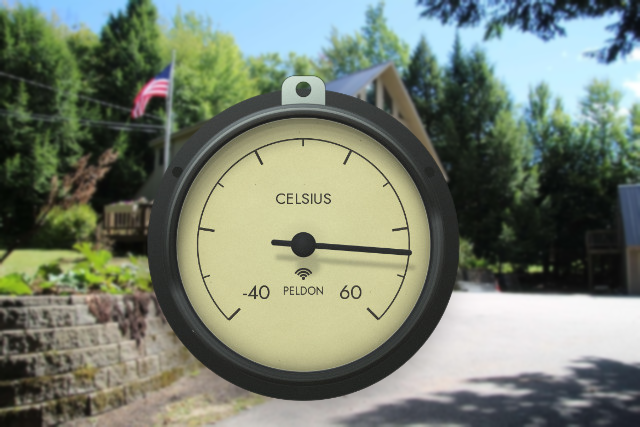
45 °C
